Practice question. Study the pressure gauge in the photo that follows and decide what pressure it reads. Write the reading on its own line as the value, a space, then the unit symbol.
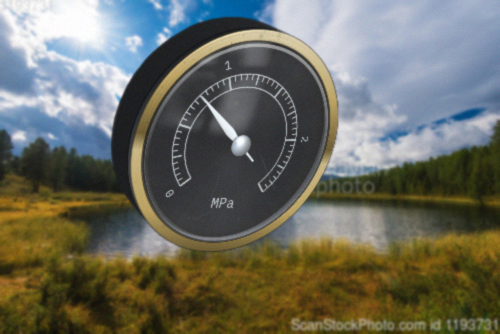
0.75 MPa
